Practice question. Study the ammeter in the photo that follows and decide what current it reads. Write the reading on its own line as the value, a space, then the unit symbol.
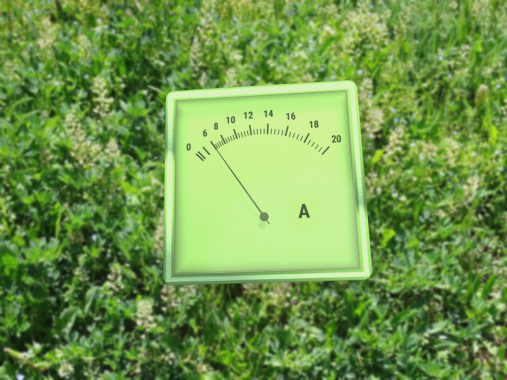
6 A
